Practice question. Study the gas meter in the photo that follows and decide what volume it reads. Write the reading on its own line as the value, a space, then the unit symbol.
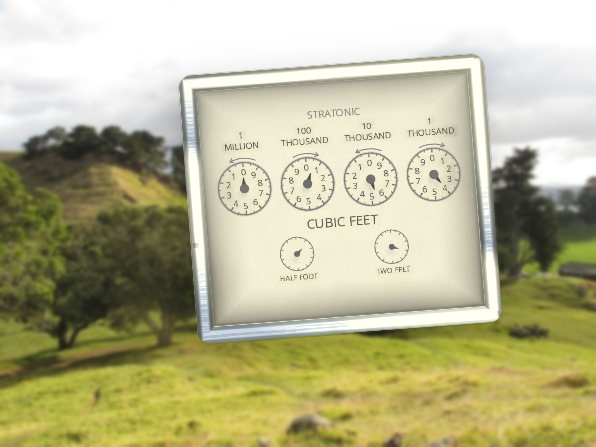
5400 ft³
